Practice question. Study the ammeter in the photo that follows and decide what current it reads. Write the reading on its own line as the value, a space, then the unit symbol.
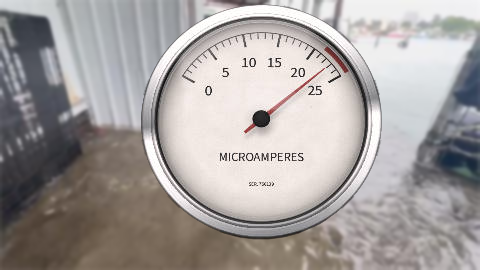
23 µA
